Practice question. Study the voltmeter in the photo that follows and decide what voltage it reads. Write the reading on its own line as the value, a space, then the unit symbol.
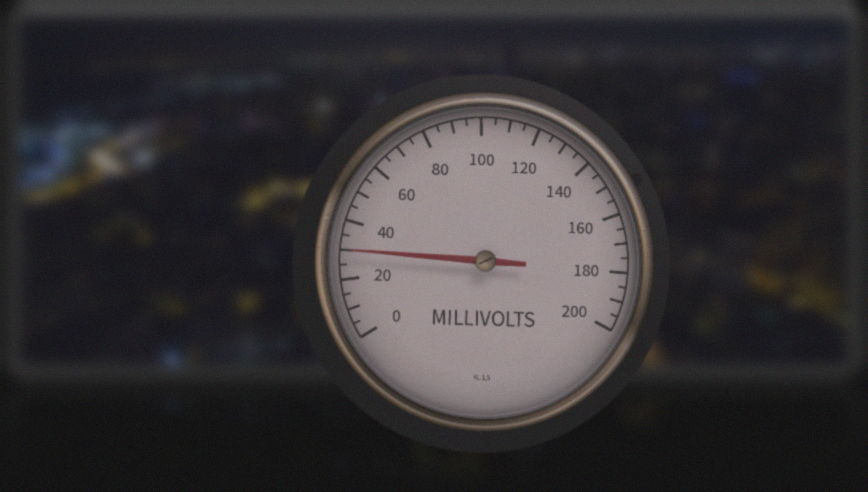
30 mV
